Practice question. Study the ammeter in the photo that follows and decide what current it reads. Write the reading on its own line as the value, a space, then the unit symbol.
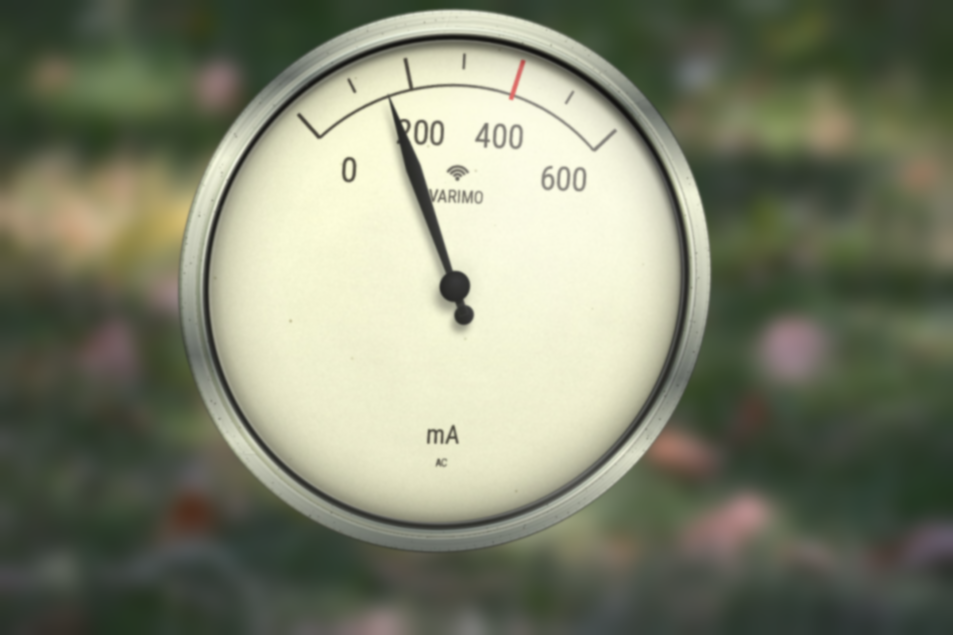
150 mA
